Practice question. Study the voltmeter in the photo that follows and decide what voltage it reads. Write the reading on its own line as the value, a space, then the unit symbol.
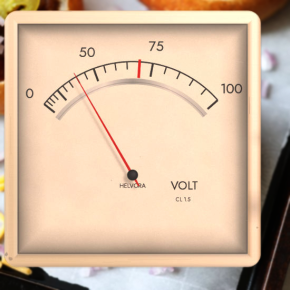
40 V
